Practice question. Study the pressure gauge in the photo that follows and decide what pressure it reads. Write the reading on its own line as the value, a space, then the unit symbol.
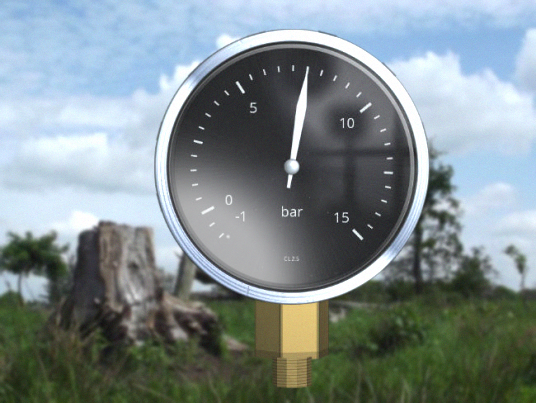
7.5 bar
